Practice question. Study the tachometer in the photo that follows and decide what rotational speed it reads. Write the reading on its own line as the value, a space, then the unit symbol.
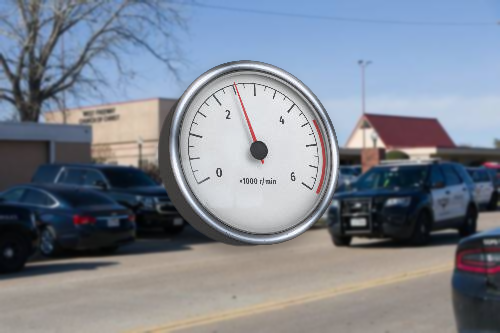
2500 rpm
